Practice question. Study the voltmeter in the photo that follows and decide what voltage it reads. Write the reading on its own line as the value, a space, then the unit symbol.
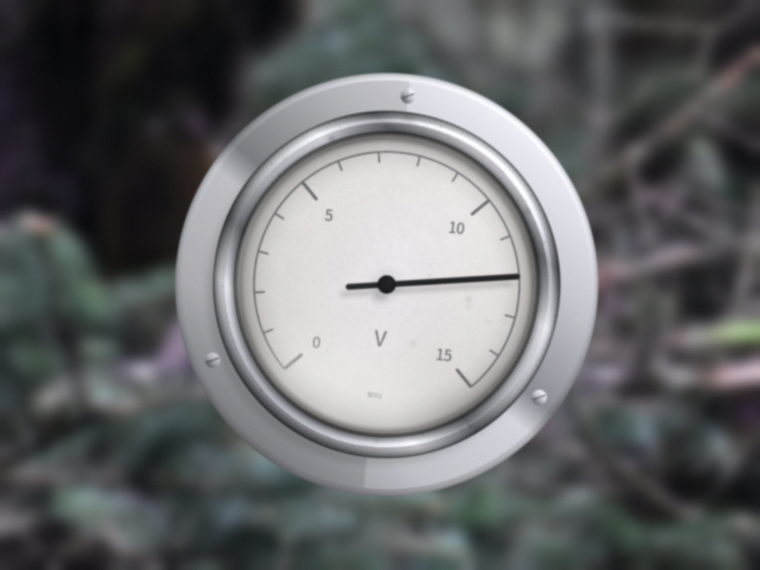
12 V
